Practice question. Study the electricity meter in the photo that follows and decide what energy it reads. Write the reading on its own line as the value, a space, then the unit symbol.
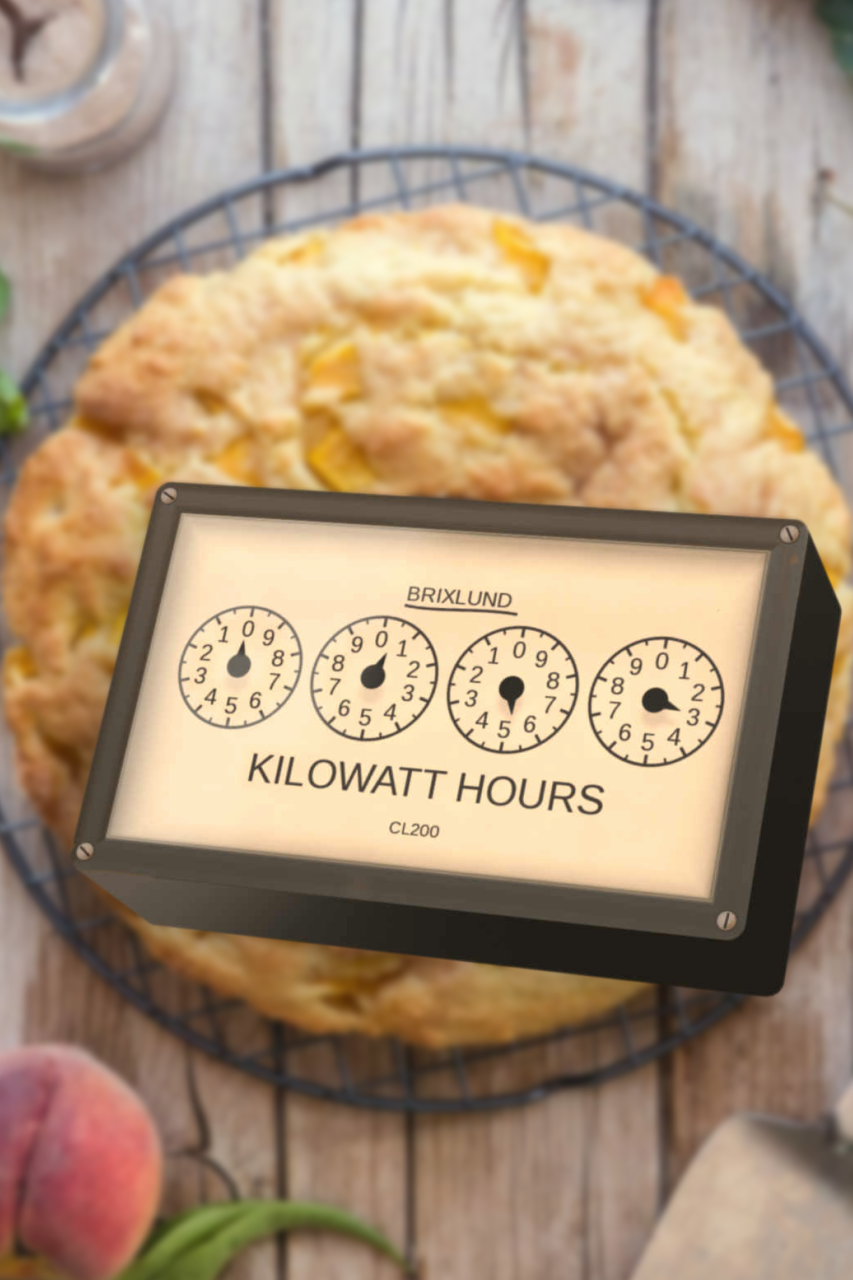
53 kWh
